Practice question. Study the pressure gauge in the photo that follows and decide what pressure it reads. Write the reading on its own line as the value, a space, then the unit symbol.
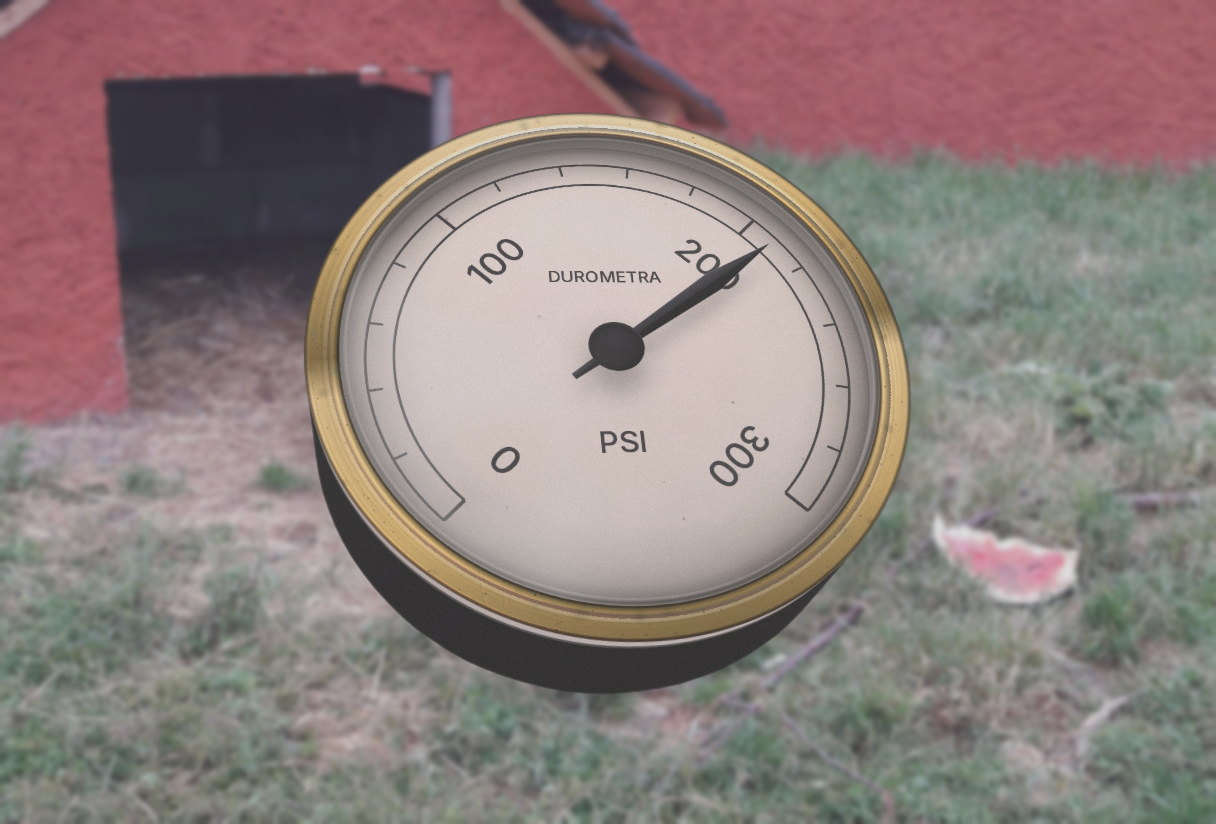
210 psi
